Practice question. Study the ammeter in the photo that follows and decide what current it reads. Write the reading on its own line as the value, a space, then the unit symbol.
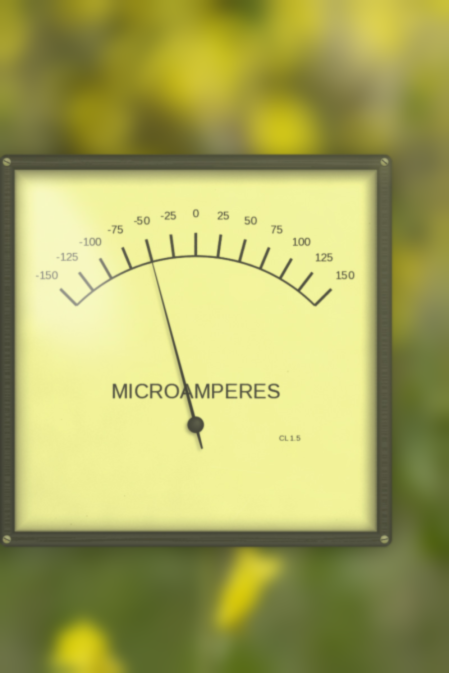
-50 µA
